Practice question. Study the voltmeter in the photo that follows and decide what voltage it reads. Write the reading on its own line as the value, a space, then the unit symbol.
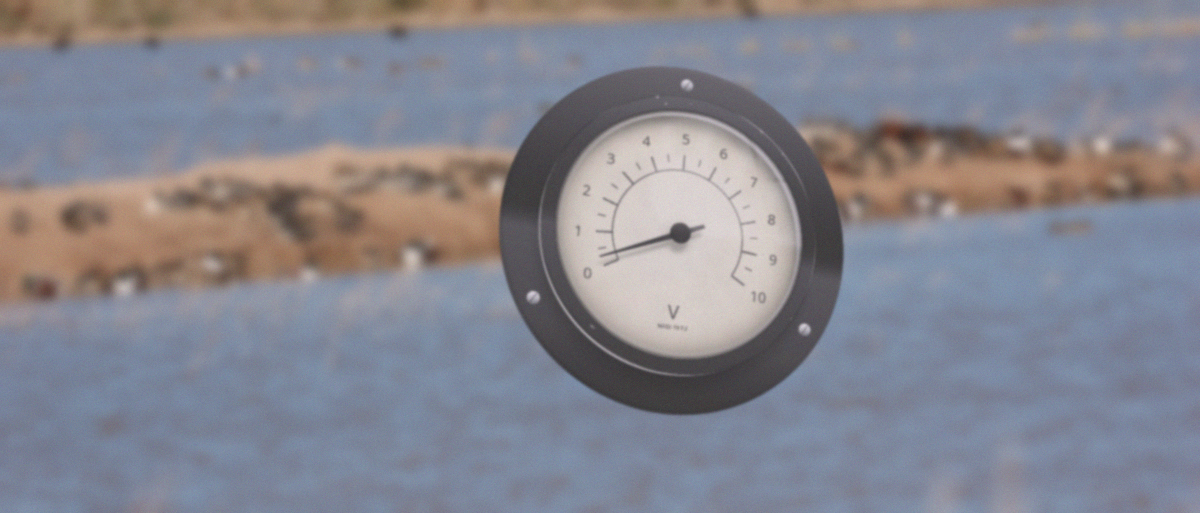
0.25 V
